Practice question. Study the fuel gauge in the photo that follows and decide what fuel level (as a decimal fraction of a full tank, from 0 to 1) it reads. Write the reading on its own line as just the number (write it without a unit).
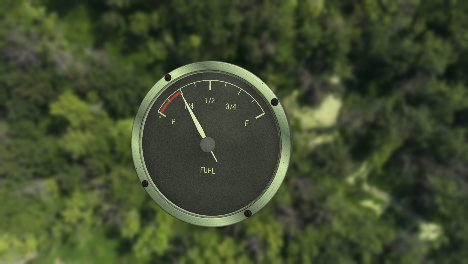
0.25
